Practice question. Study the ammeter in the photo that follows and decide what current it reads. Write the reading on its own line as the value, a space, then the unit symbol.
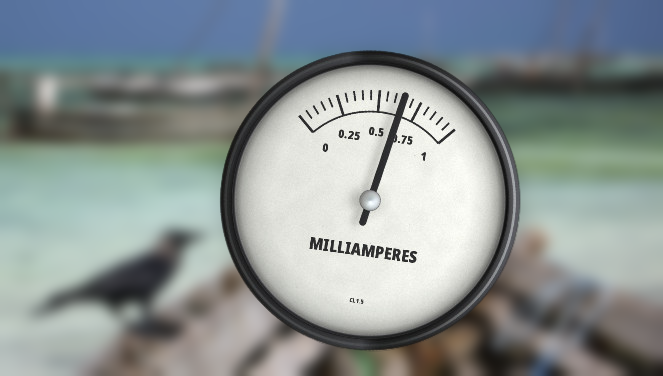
0.65 mA
